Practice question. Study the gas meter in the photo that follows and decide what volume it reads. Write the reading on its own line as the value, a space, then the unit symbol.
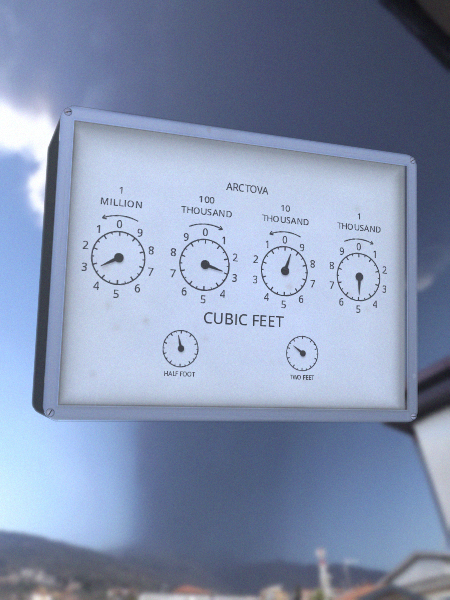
329500 ft³
